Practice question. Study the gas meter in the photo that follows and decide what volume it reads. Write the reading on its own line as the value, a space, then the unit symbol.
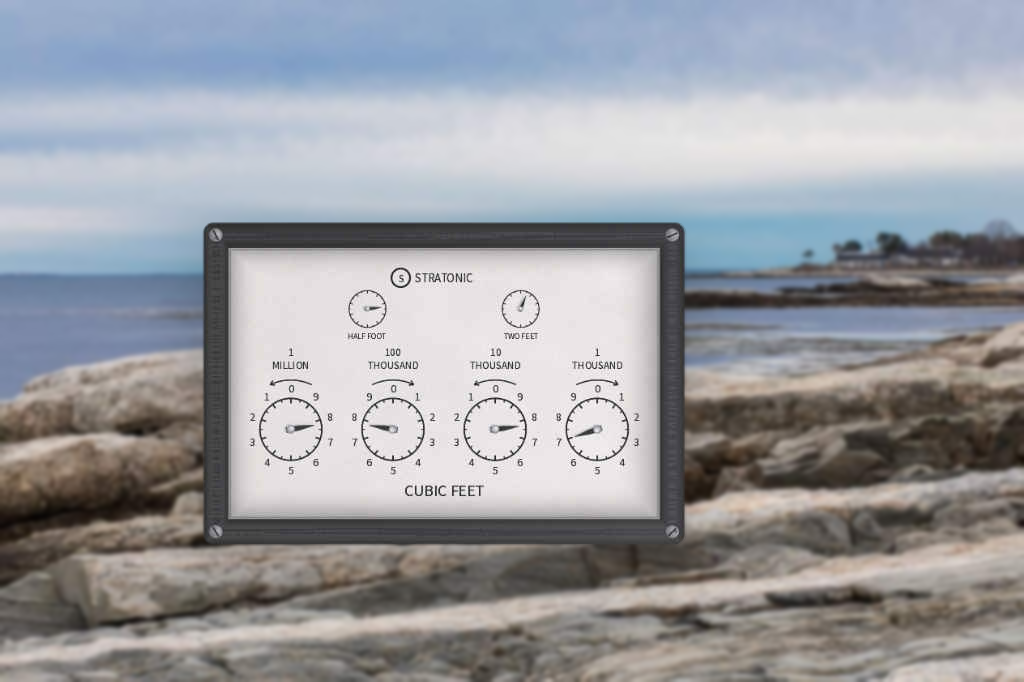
777700 ft³
